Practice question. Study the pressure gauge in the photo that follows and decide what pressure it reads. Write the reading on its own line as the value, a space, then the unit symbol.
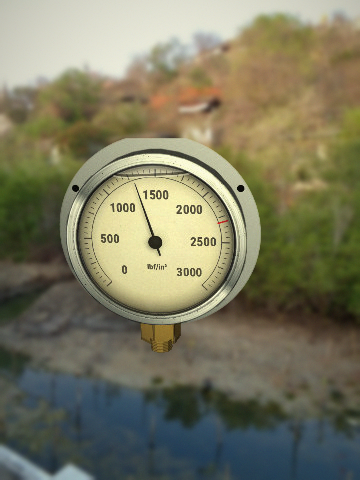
1300 psi
